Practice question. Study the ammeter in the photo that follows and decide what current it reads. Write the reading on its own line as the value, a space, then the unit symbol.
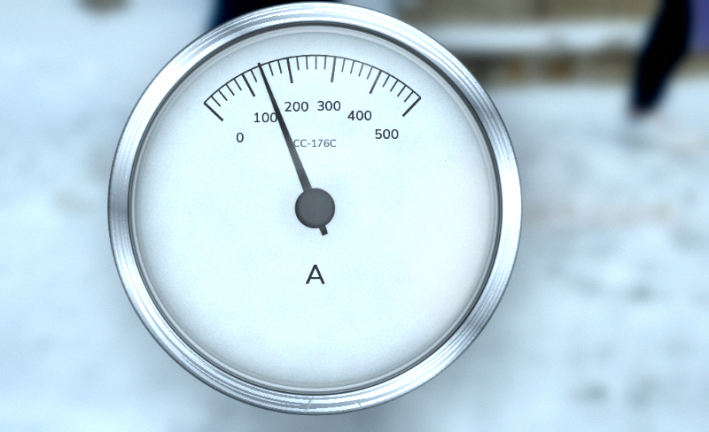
140 A
